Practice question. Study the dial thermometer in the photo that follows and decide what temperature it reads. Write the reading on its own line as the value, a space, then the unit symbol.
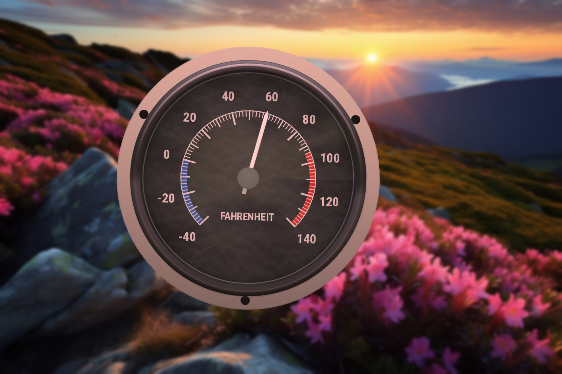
60 °F
